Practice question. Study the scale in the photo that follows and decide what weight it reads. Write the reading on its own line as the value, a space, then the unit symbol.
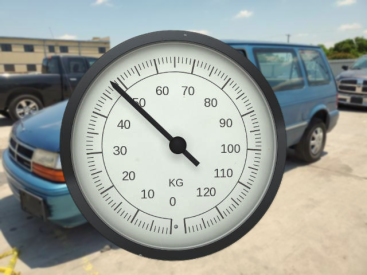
48 kg
